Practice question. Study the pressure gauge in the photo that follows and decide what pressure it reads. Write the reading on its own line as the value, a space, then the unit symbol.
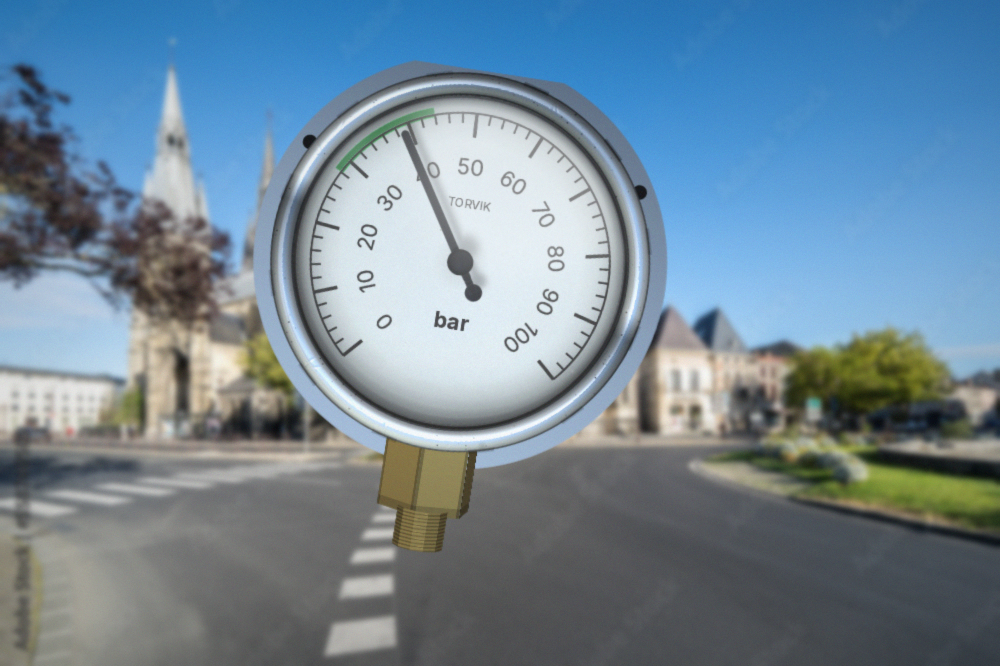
39 bar
